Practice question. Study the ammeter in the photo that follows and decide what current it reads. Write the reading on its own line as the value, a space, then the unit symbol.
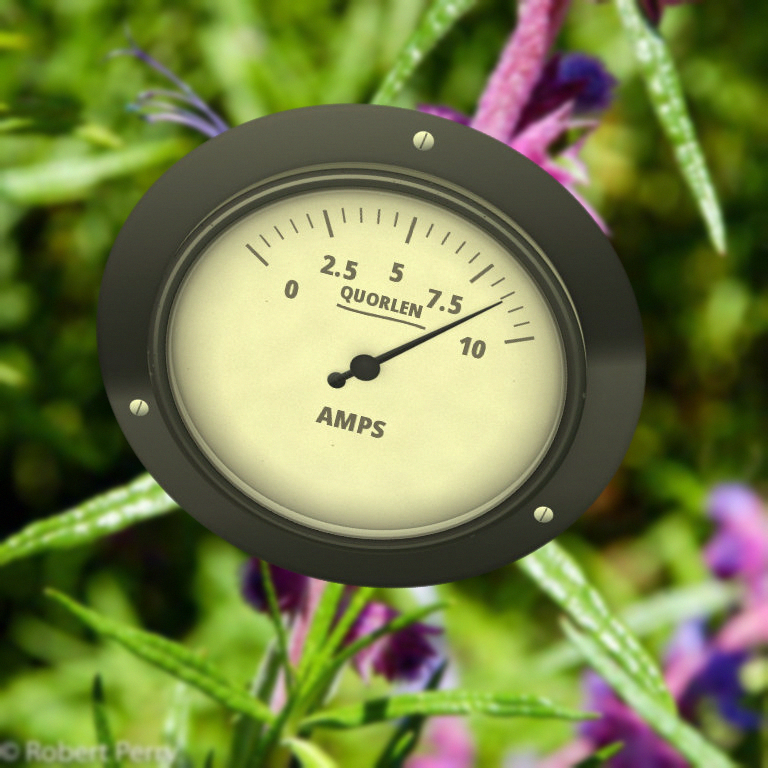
8.5 A
